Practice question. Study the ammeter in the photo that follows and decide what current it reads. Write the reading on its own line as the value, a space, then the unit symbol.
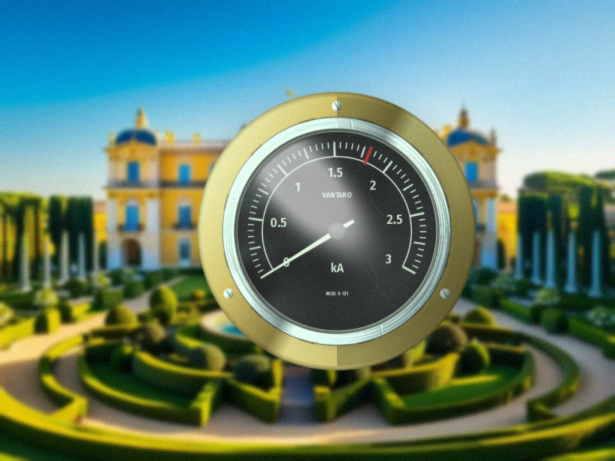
0 kA
